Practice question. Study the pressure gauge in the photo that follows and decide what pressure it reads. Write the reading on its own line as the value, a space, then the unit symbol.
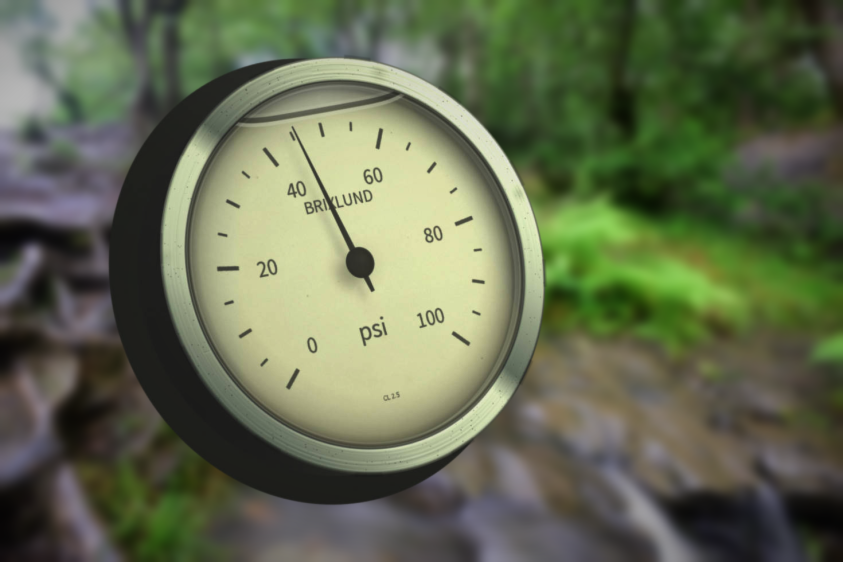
45 psi
